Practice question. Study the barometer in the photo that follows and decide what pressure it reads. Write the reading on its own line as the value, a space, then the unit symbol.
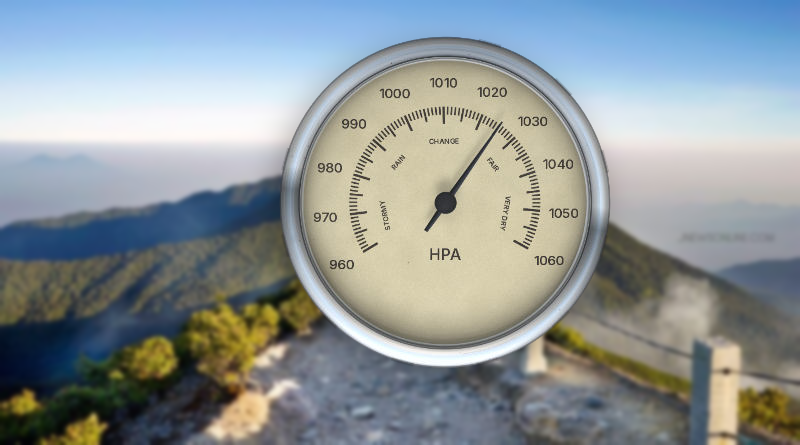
1025 hPa
